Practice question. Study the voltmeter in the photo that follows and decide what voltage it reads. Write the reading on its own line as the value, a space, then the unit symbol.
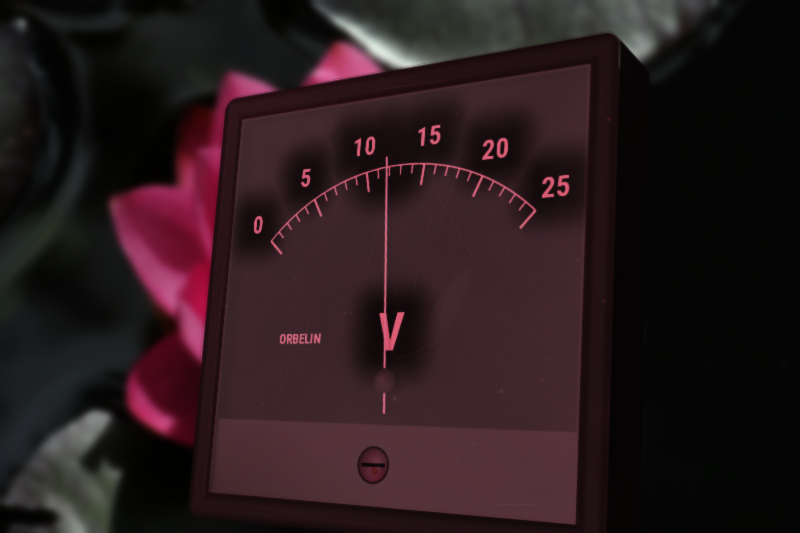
12 V
